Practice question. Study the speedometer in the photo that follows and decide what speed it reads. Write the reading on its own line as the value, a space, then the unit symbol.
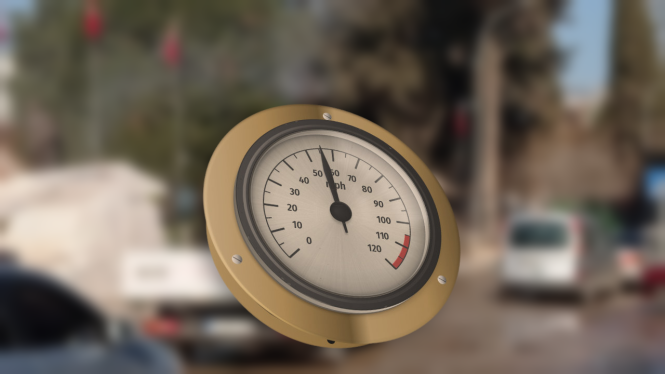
55 mph
